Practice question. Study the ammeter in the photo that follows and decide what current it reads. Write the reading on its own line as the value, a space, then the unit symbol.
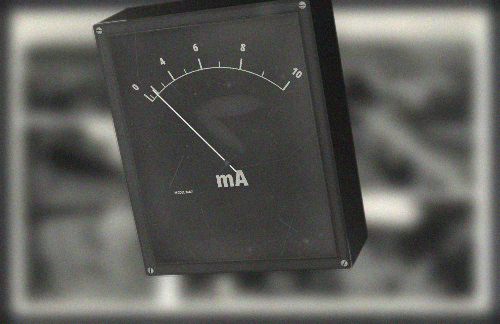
2 mA
